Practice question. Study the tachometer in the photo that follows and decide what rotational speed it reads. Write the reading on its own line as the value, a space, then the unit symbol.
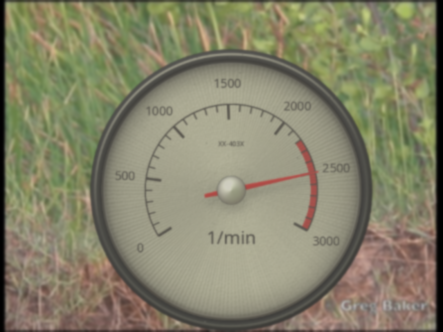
2500 rpm
